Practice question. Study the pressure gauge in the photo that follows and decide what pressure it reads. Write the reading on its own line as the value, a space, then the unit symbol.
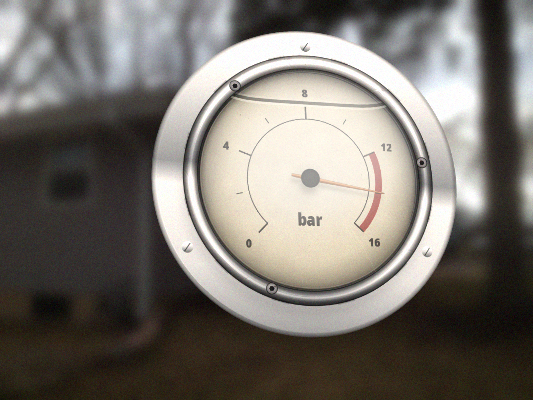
14 bar
